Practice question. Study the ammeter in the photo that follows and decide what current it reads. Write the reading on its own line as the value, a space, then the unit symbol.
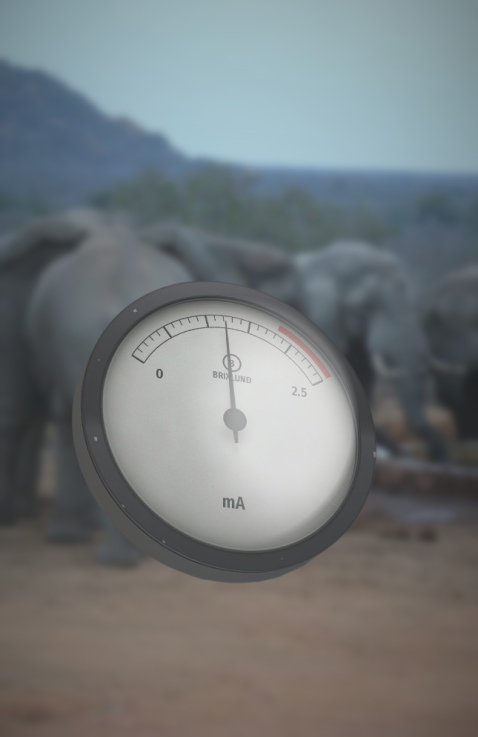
1.2 mA
